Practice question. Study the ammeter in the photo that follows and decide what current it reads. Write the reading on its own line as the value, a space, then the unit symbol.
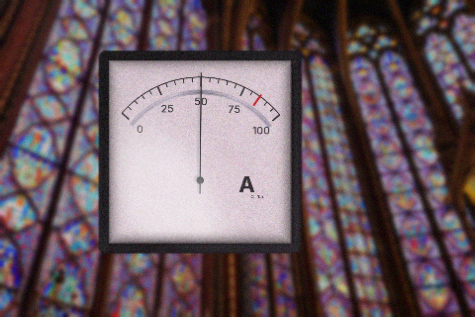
50 A
